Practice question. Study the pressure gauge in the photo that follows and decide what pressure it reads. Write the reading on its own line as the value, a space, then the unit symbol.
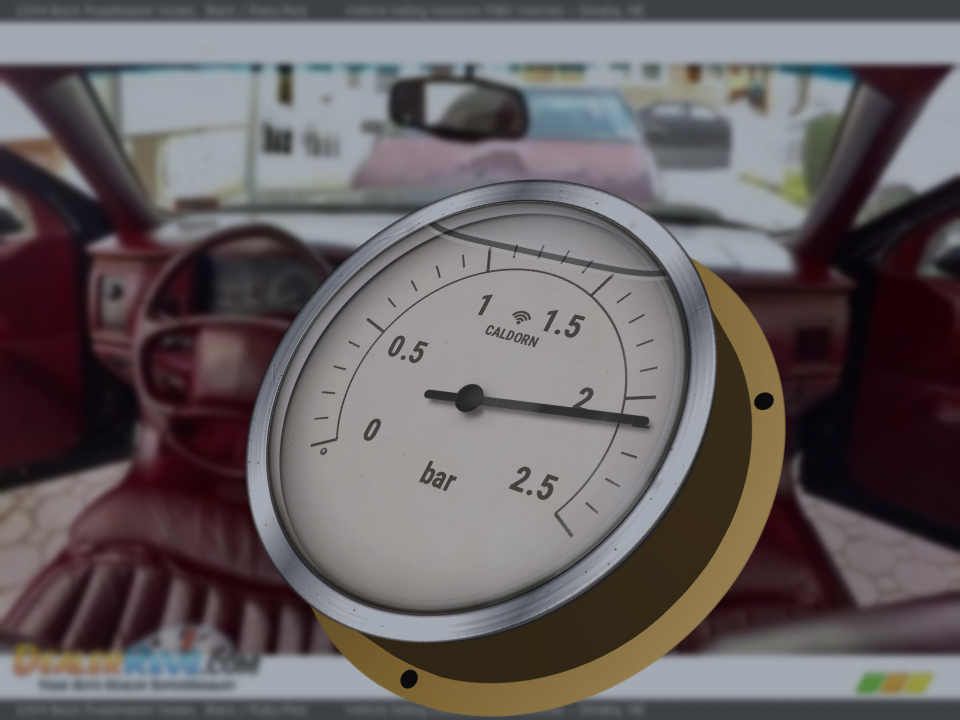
2.1 bar
